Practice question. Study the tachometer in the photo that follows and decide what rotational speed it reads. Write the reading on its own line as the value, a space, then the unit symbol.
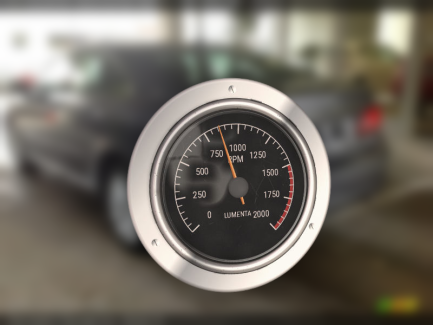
850 rpm
